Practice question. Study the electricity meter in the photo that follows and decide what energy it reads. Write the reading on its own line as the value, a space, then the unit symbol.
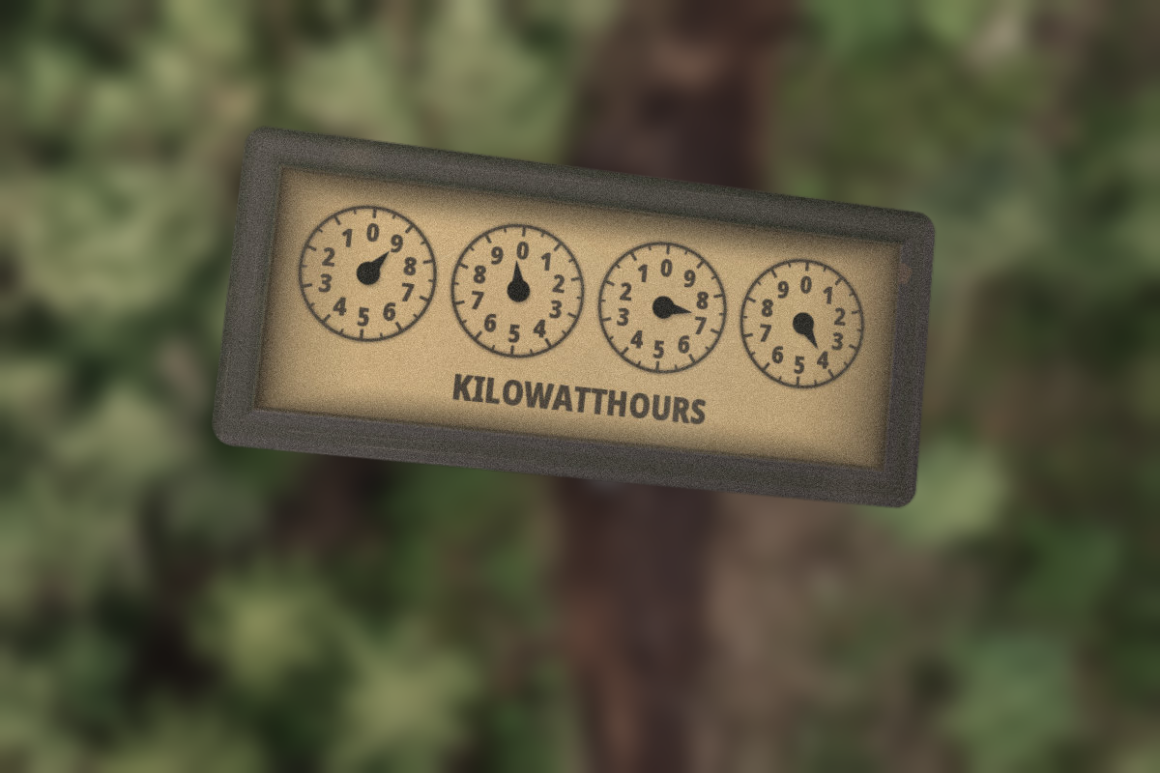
8974 kWh
